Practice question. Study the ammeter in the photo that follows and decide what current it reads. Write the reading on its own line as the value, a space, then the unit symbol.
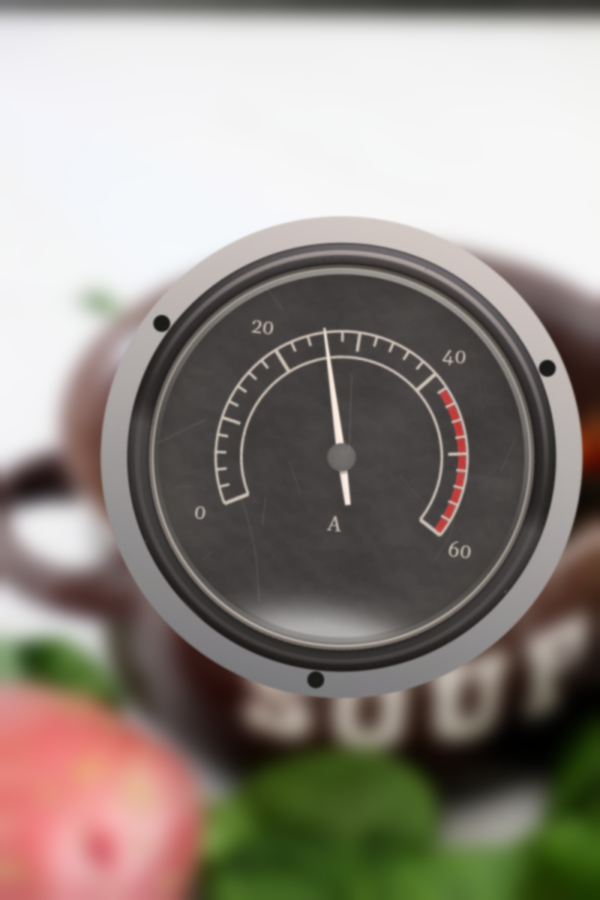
26 A
